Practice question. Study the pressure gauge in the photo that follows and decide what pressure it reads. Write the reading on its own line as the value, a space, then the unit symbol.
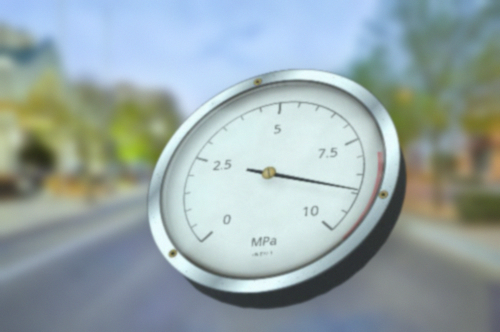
9 MPa
